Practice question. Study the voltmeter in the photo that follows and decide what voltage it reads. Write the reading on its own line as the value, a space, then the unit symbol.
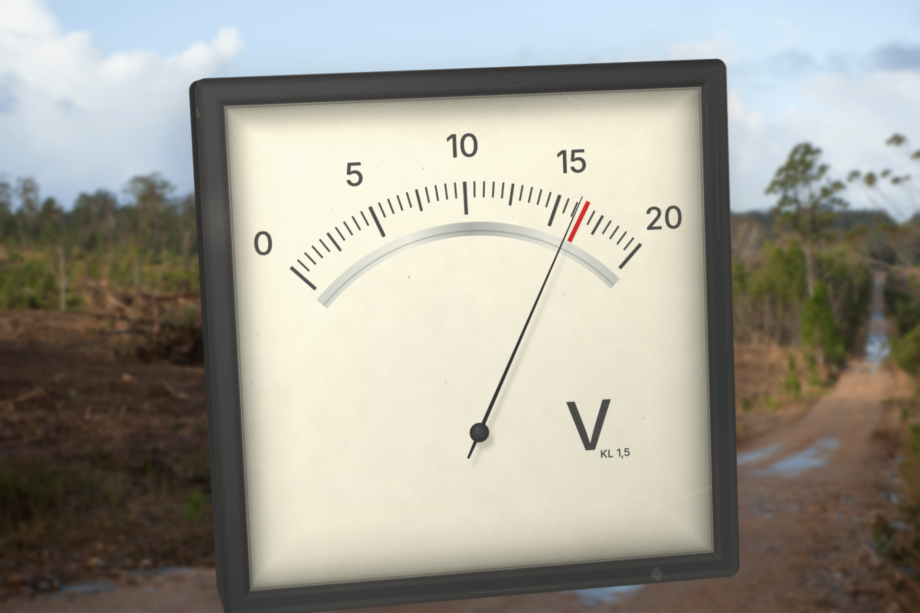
16 V
